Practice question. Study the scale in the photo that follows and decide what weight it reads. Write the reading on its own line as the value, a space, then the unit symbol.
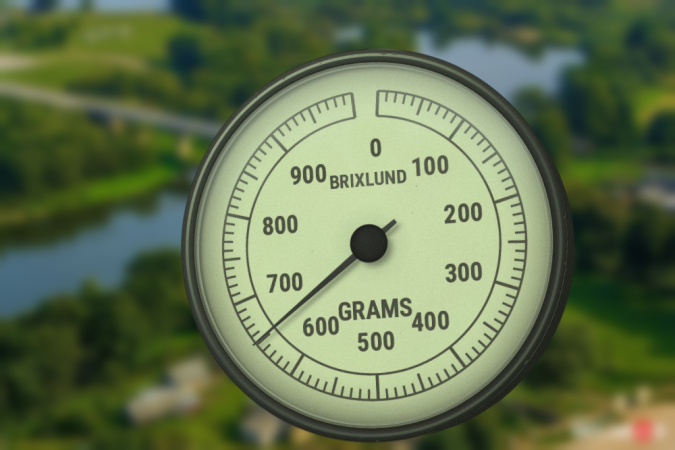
650 g
